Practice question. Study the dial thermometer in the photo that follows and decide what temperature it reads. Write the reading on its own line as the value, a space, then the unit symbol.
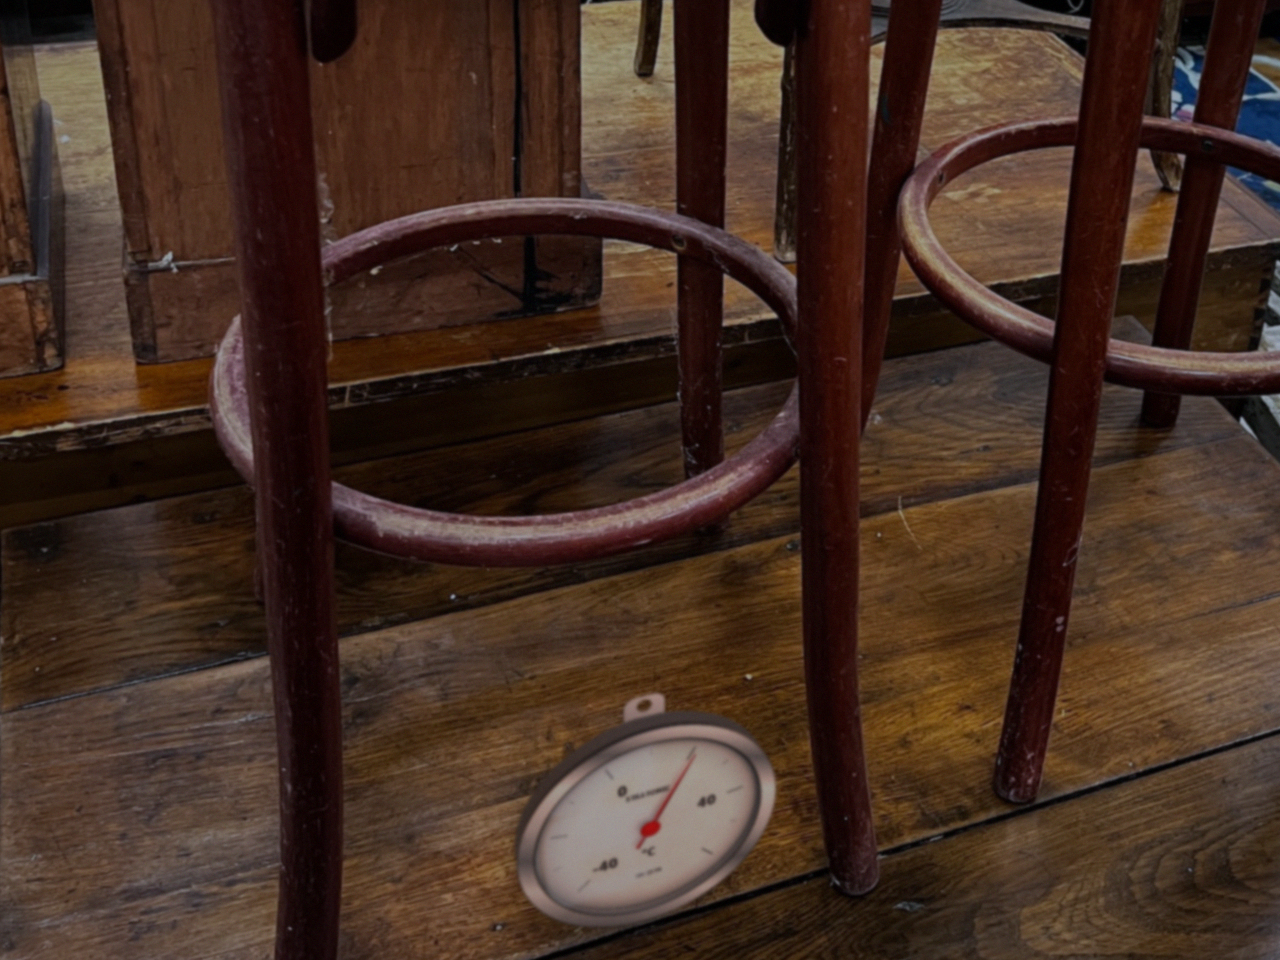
20 °C
